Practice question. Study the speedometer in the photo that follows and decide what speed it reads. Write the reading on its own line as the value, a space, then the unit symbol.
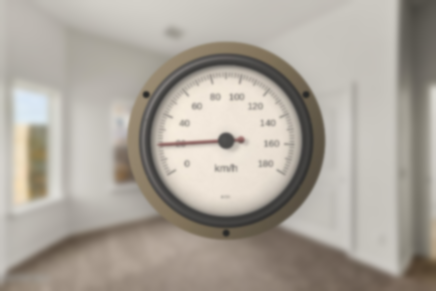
20 km/h
